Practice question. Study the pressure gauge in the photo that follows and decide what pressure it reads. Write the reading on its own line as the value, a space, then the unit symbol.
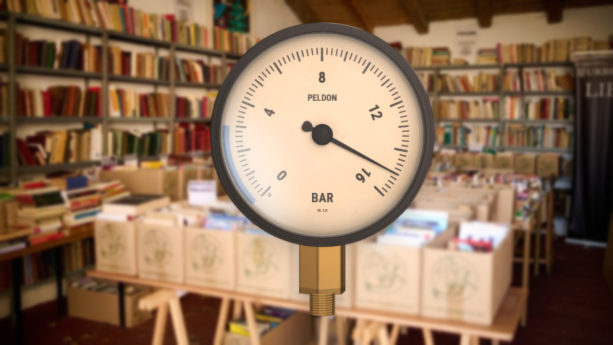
15 bar
